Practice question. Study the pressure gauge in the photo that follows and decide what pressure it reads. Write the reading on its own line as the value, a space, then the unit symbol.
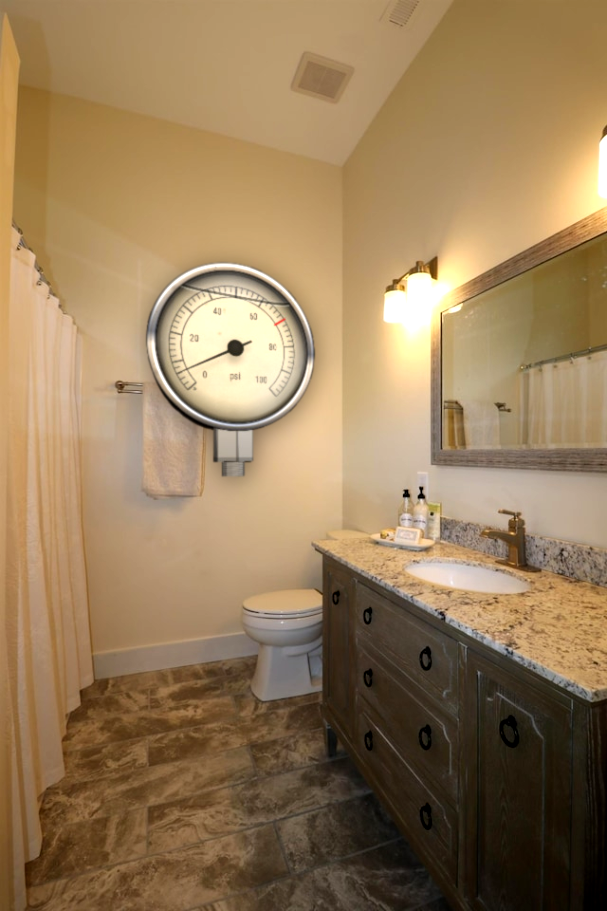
6 psi
